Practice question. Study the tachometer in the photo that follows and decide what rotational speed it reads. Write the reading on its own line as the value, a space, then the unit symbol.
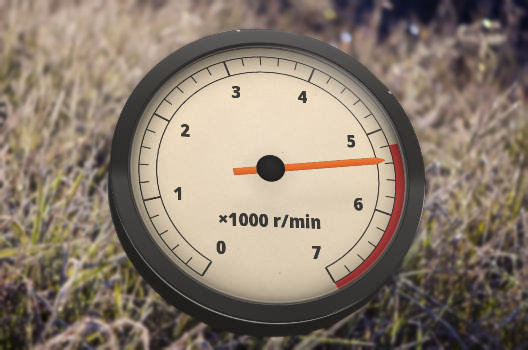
5400 rpm
